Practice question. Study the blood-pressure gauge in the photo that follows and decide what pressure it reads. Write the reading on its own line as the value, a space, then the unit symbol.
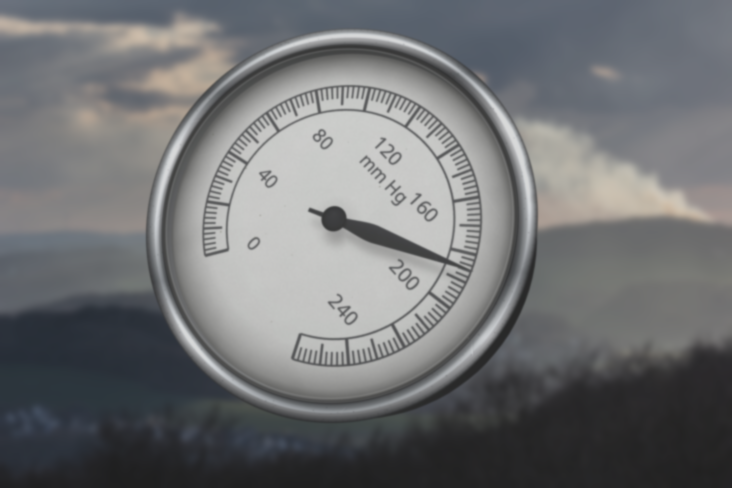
186 mmHg
